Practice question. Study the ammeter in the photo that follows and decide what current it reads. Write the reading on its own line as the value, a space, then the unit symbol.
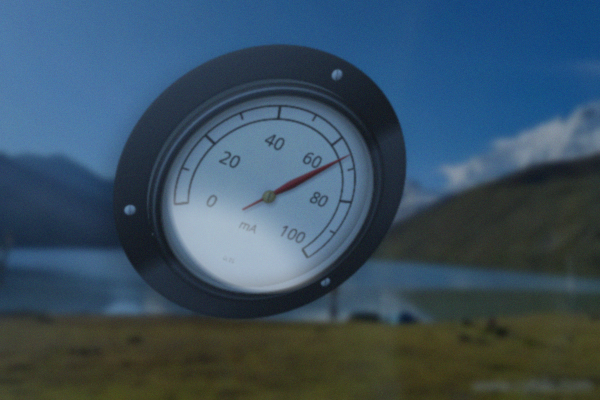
65 mA
